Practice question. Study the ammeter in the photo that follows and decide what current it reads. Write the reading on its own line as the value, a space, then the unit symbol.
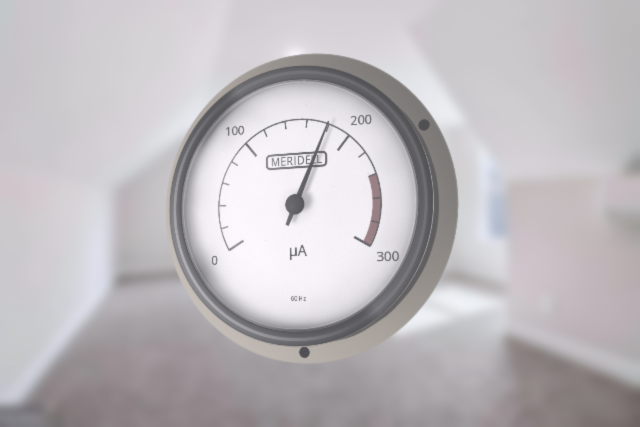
180 µA
